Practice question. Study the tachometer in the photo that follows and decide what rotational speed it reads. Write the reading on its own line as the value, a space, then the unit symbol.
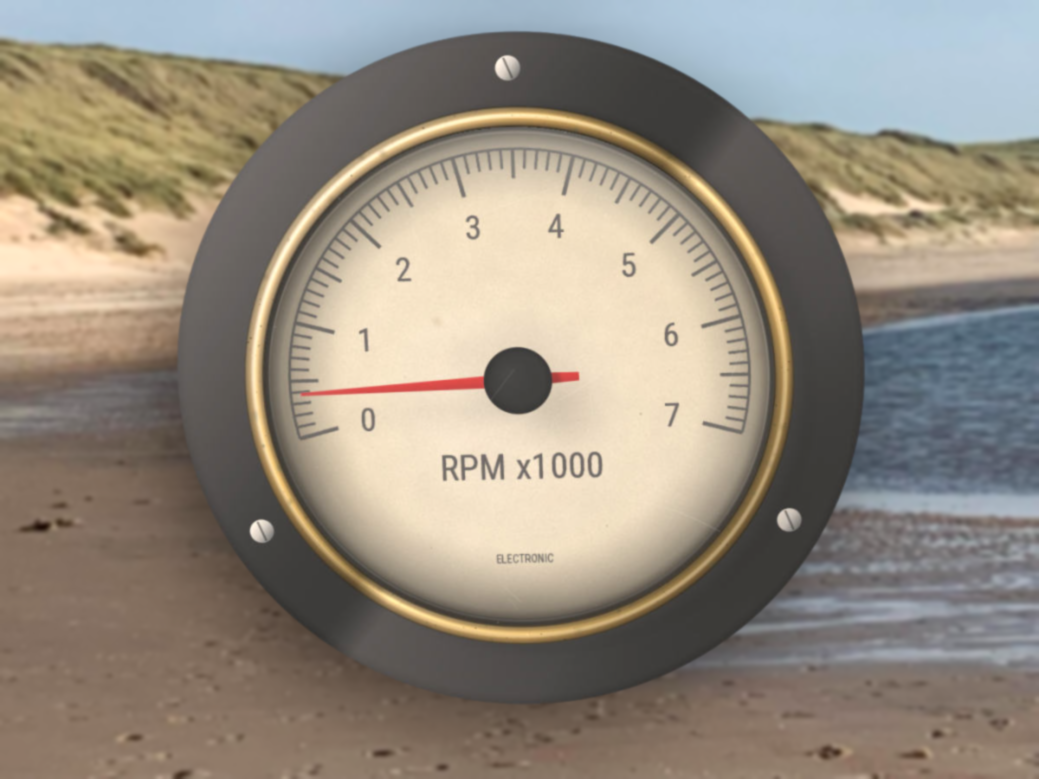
400 rpm
